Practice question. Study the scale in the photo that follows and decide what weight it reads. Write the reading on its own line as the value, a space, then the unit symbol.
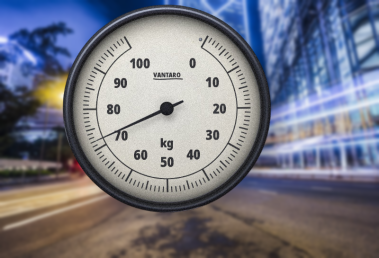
72 kg
